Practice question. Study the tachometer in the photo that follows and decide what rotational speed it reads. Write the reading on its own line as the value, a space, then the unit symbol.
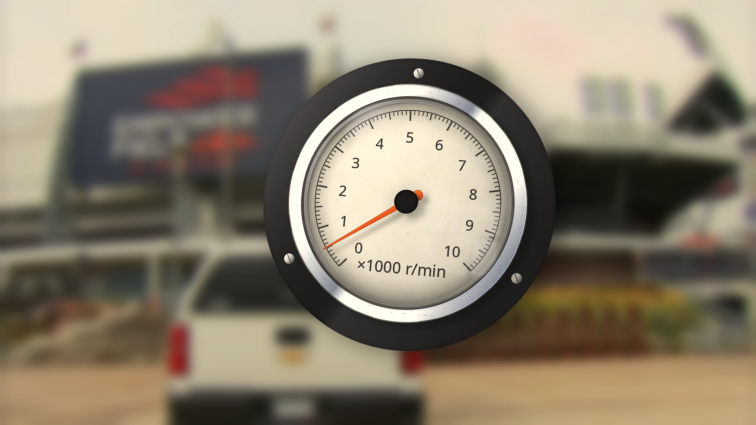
500 rpm
